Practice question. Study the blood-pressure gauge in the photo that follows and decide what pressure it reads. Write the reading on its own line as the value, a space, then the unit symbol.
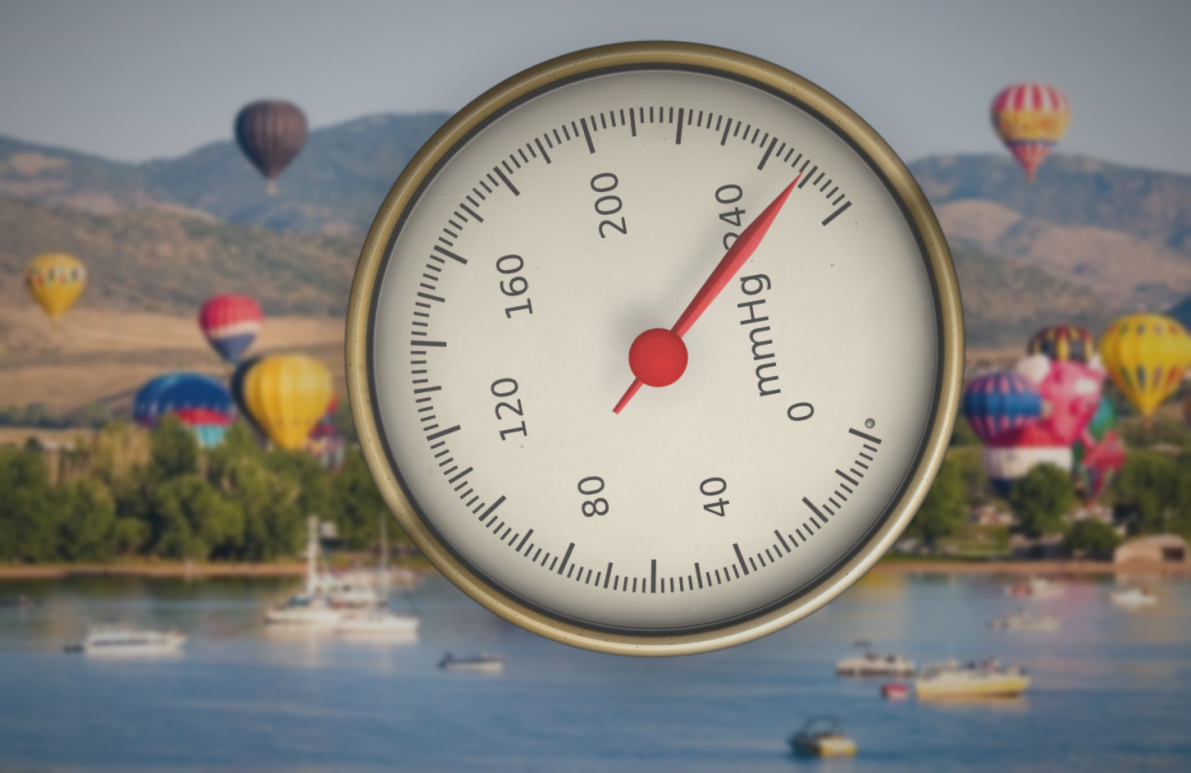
248 mmHg
